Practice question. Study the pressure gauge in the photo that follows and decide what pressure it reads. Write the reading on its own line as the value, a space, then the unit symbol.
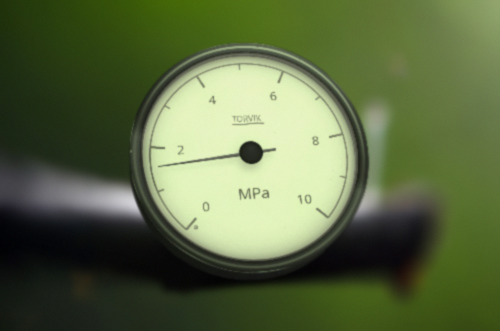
1.5 MPa
